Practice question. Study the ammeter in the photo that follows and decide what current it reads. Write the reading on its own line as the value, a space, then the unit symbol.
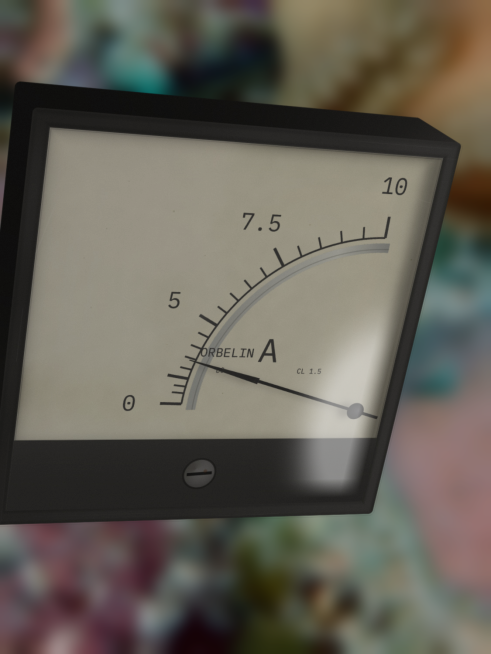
3.5 A
